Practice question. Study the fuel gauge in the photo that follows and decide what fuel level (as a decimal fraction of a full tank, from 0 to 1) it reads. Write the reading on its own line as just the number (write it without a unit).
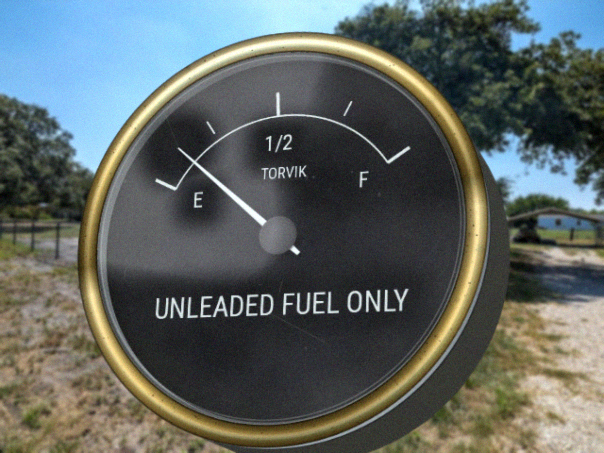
0.125
